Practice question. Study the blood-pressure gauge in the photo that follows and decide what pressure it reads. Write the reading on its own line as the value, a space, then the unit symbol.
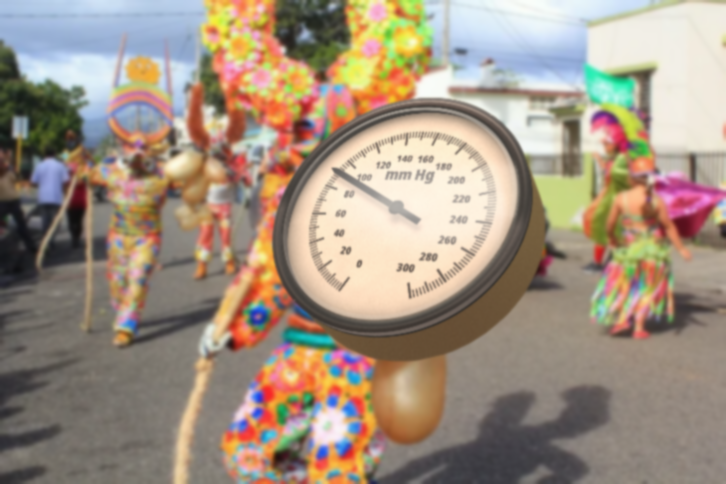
90 mmHg
